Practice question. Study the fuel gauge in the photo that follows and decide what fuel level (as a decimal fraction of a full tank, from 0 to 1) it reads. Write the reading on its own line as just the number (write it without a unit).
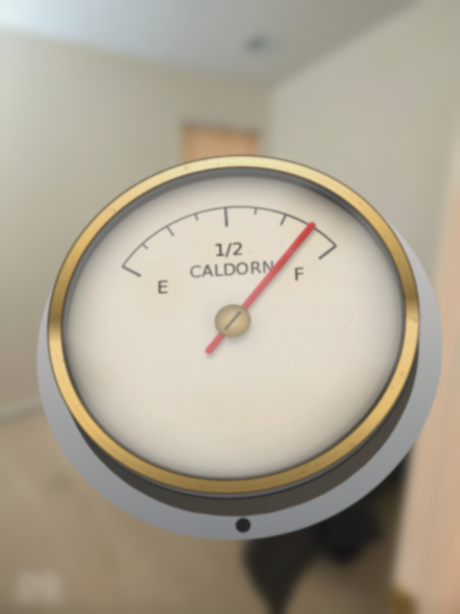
0.875
